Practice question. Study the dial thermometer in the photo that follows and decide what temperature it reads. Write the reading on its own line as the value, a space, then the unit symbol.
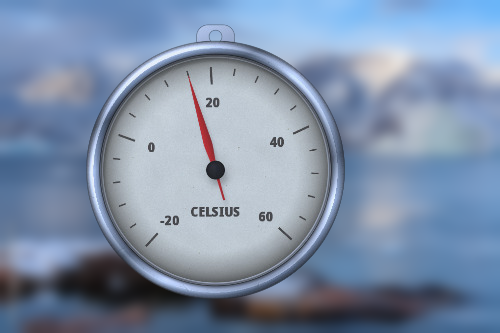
16 °C
